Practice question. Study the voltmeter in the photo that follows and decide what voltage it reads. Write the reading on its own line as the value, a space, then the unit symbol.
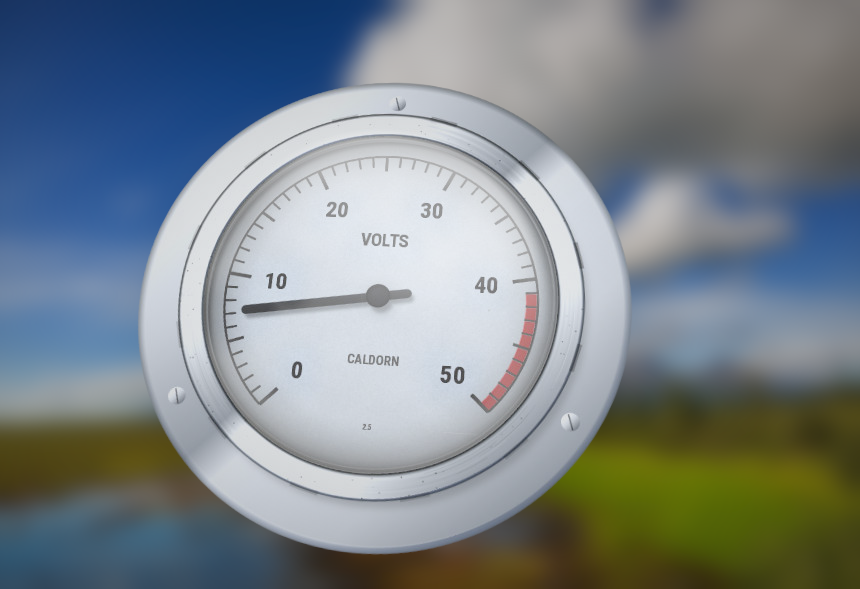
7 V
